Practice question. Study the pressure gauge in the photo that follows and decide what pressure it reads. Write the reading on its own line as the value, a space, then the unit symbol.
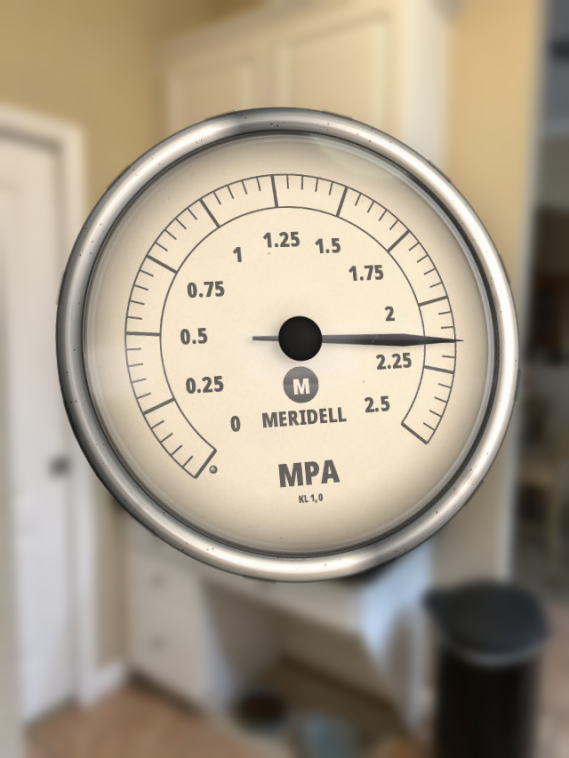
2.15 MPa
